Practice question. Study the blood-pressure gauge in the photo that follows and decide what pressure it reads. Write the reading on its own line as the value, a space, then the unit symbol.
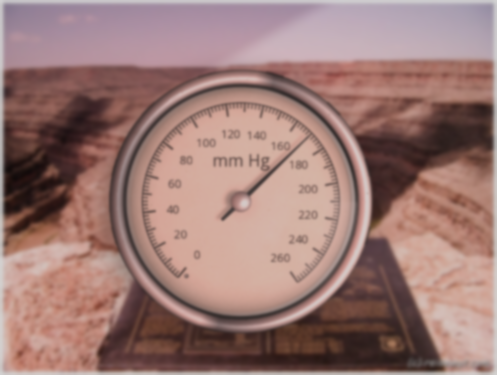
170 mmHg
